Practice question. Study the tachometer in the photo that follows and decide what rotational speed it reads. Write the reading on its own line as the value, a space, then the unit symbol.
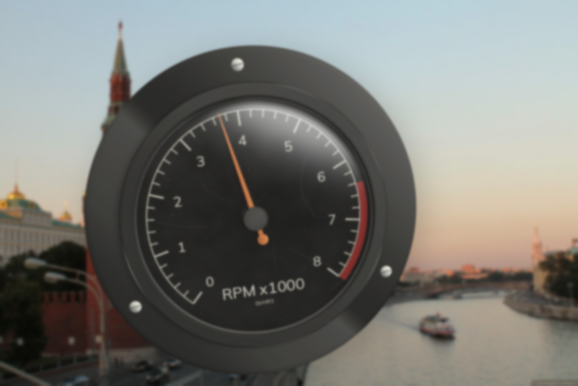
3700 rpm
